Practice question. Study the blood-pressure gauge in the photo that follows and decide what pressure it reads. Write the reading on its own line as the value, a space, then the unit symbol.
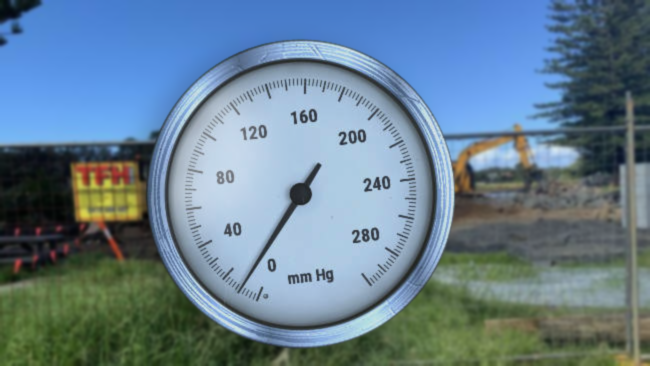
10 mmHg
